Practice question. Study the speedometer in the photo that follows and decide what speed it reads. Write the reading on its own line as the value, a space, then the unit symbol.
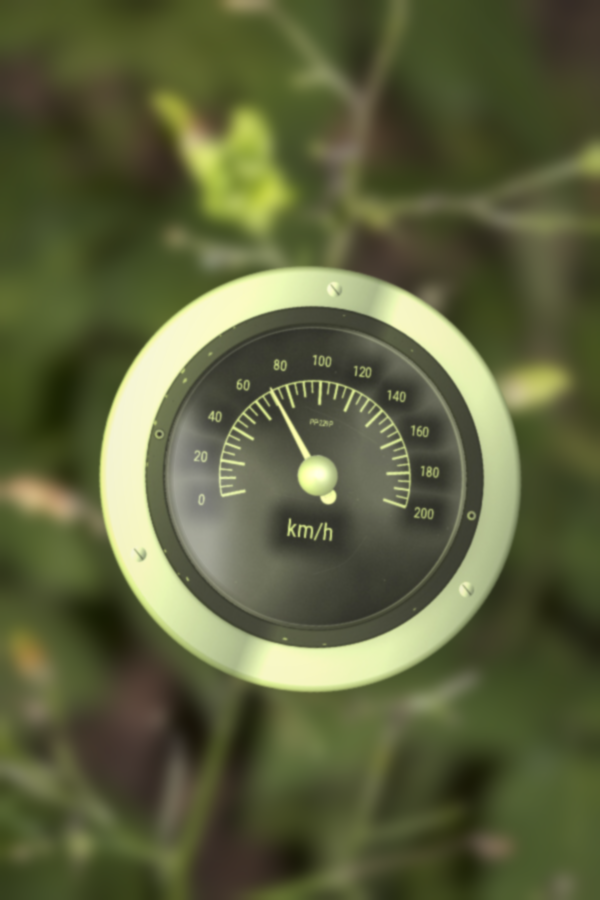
70 km/h
